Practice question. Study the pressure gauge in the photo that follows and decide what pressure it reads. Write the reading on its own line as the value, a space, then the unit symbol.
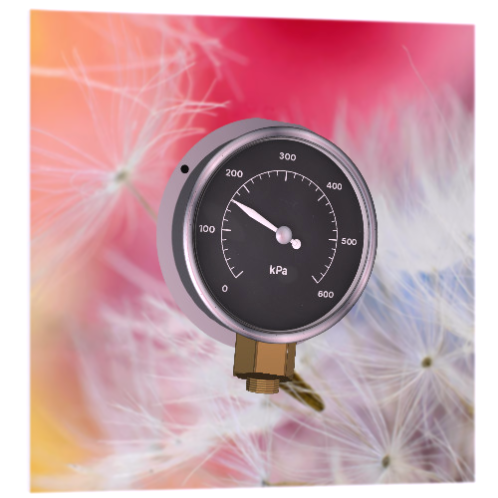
160 kPa
